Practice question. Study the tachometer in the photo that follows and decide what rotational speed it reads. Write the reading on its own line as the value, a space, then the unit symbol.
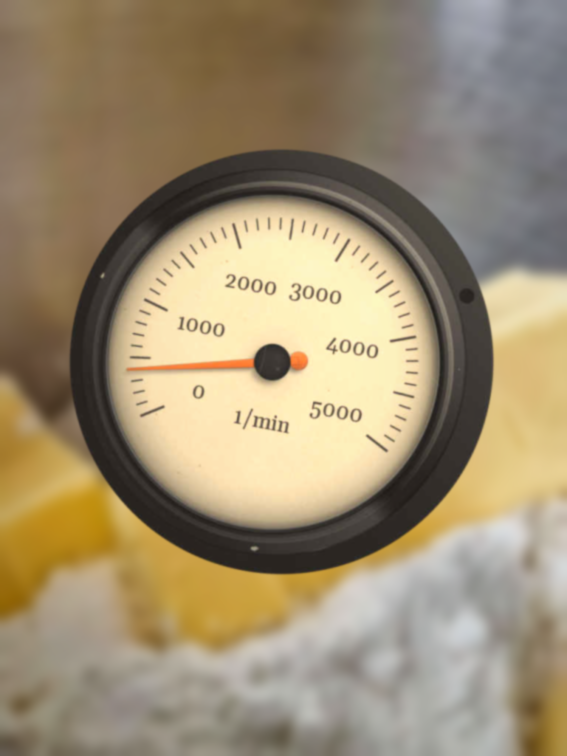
400 rpm
